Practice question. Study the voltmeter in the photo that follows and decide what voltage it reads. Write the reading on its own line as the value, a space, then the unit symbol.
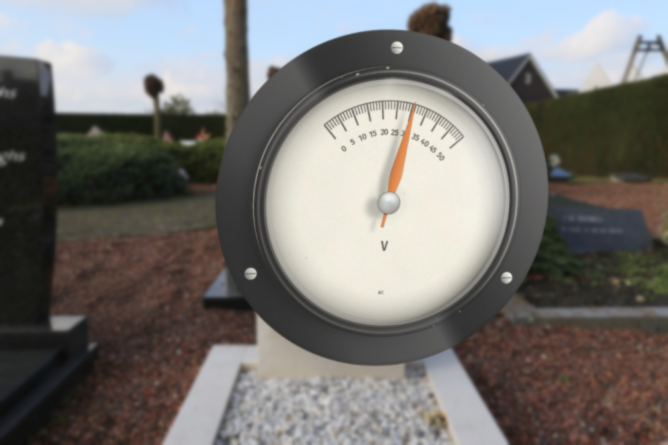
30 V
